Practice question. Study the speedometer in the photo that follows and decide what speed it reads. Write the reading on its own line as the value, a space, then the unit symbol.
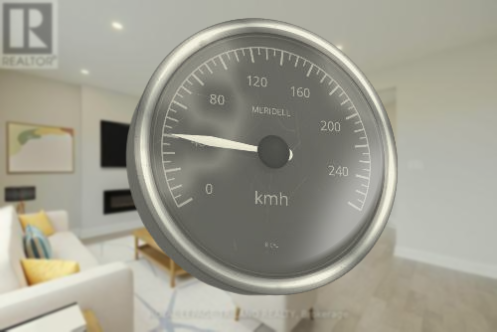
40 km/h
